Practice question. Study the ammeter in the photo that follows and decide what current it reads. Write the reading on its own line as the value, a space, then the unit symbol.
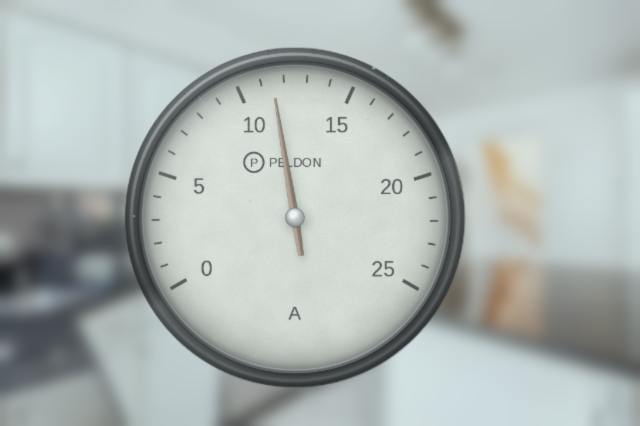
11.5 A
